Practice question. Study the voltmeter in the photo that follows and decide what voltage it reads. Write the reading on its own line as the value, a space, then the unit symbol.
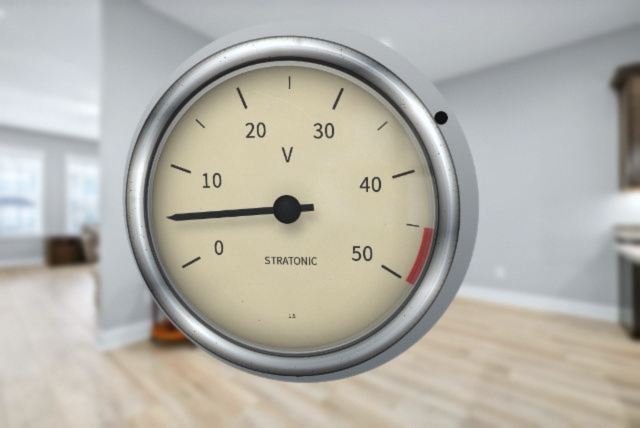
5 V
